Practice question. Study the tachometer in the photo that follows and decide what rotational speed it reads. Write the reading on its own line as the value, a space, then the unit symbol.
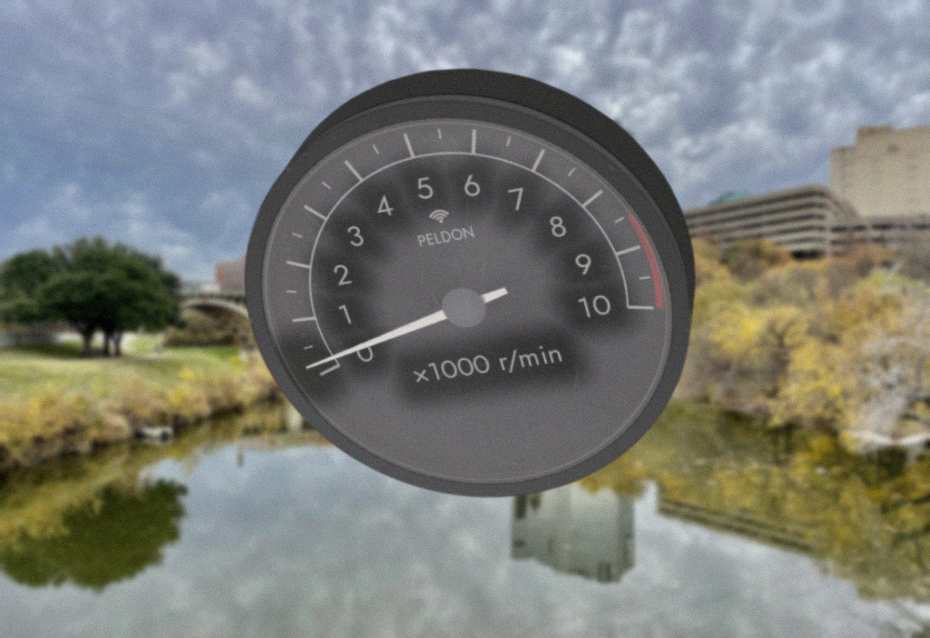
250 rpm
